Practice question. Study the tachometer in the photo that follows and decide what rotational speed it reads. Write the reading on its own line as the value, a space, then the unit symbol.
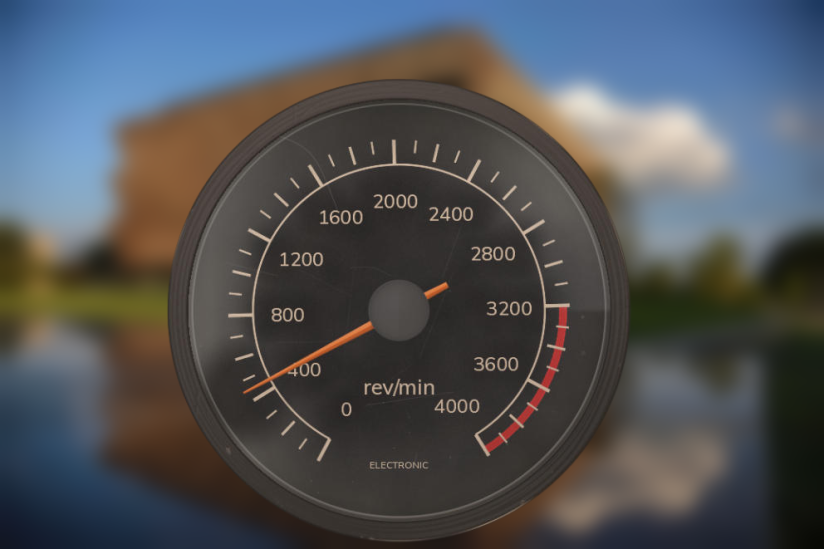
450 rpm
